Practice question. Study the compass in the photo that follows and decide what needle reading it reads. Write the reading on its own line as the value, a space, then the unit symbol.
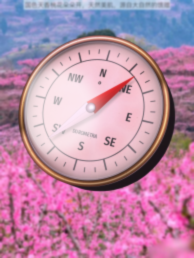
40 °
